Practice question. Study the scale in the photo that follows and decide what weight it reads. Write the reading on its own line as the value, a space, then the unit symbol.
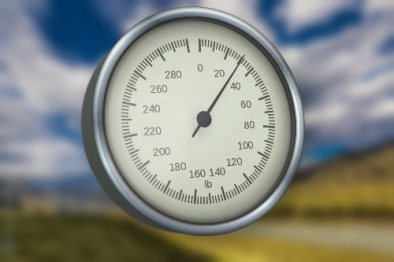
30 lb
